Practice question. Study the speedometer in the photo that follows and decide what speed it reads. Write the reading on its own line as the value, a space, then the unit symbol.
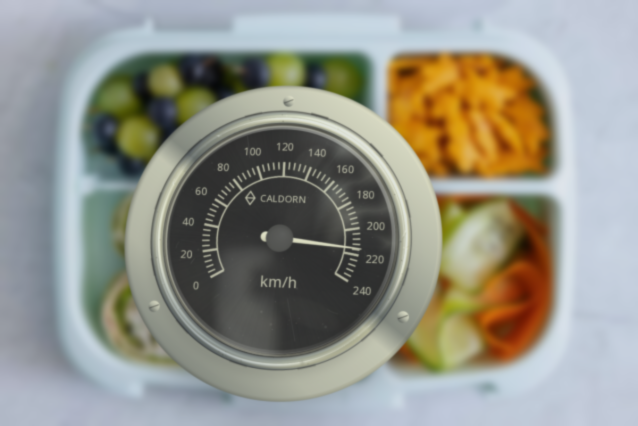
216 km/h
